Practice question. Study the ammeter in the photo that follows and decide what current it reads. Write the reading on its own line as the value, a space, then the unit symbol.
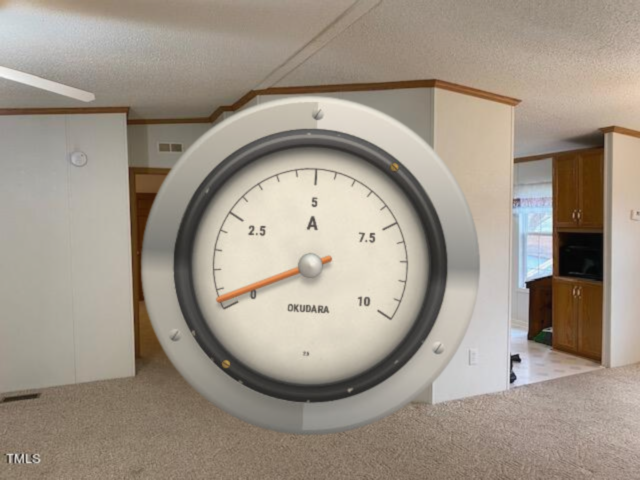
0.25 A
